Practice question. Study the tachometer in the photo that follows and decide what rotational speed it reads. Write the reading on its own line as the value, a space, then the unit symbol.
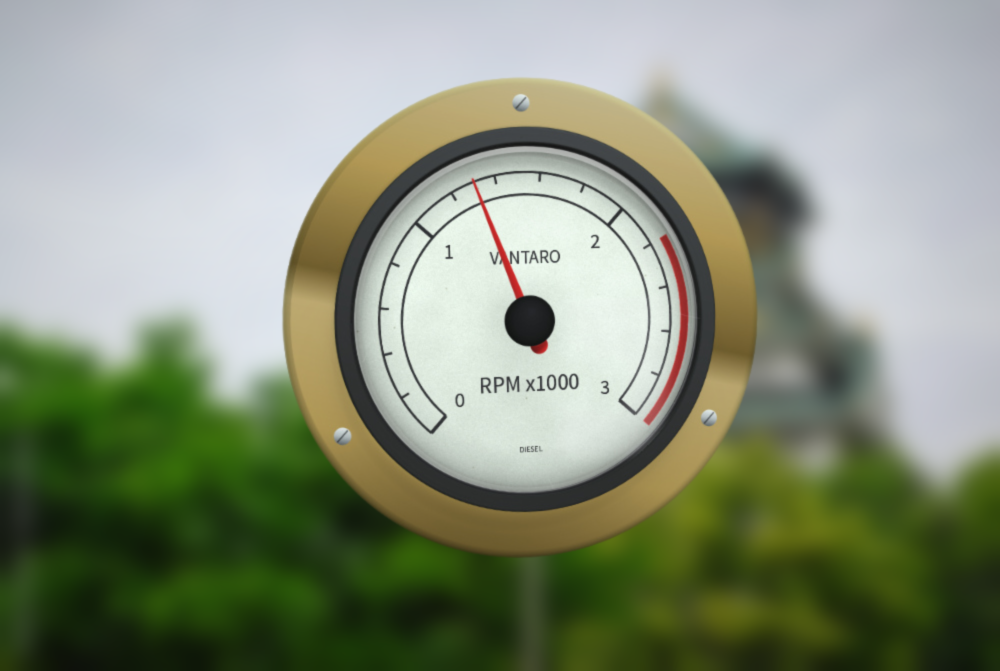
1300 rpm
